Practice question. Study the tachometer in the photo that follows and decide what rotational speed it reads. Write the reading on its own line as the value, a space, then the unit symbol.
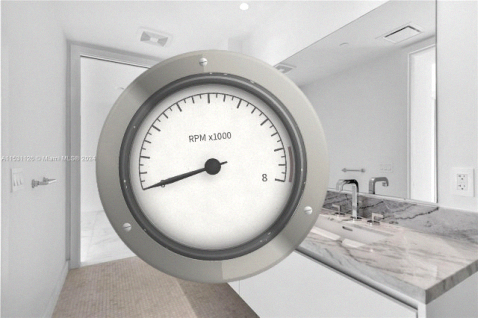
0 rpm
